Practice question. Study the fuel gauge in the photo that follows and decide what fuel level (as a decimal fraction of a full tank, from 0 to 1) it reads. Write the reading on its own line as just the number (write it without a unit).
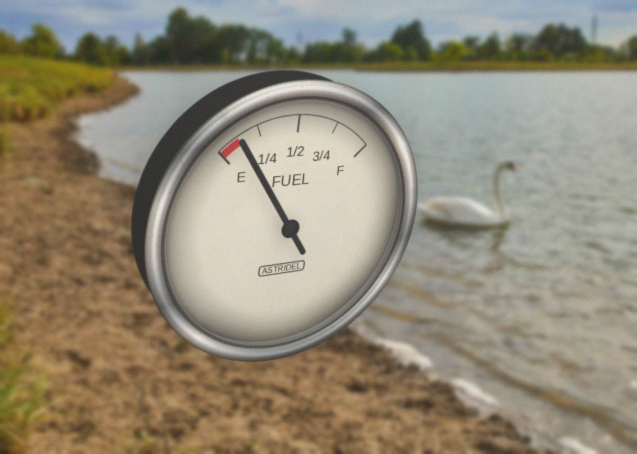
0.125
